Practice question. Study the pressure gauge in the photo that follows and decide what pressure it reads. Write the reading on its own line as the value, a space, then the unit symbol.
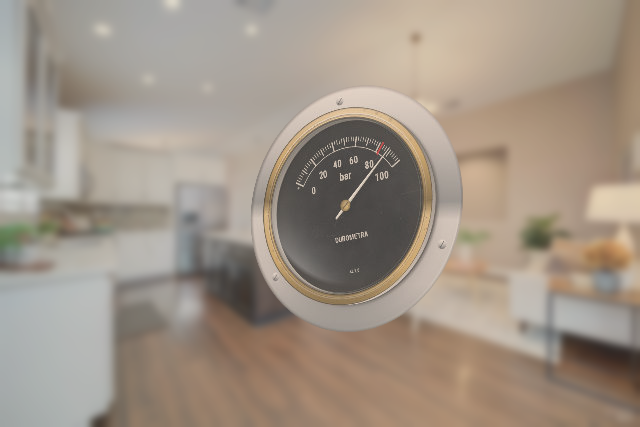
90 bar
